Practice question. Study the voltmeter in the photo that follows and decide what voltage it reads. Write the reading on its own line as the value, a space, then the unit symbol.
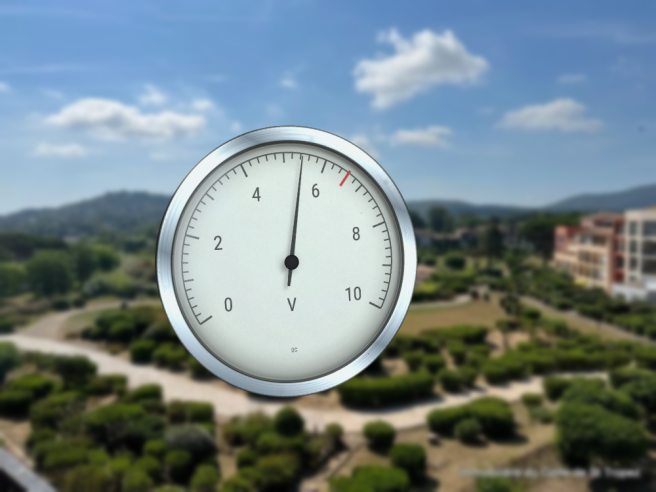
5.4 V
